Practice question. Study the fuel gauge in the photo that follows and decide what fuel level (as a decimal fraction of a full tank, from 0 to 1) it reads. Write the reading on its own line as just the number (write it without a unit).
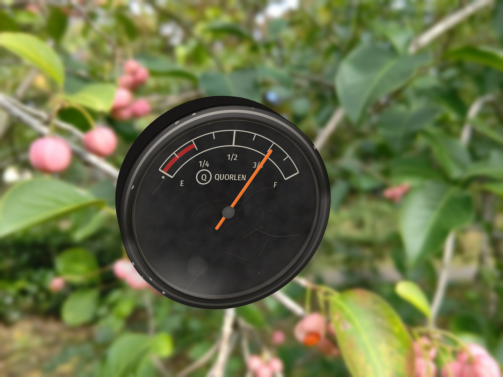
0.75
